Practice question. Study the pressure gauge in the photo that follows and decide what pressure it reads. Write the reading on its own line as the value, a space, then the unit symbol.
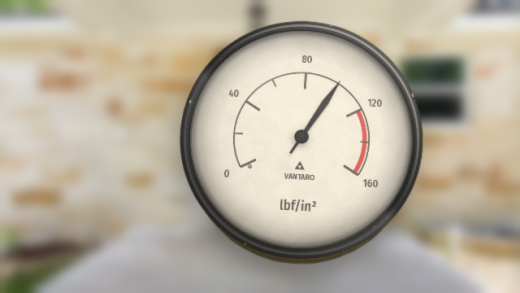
100 psi
